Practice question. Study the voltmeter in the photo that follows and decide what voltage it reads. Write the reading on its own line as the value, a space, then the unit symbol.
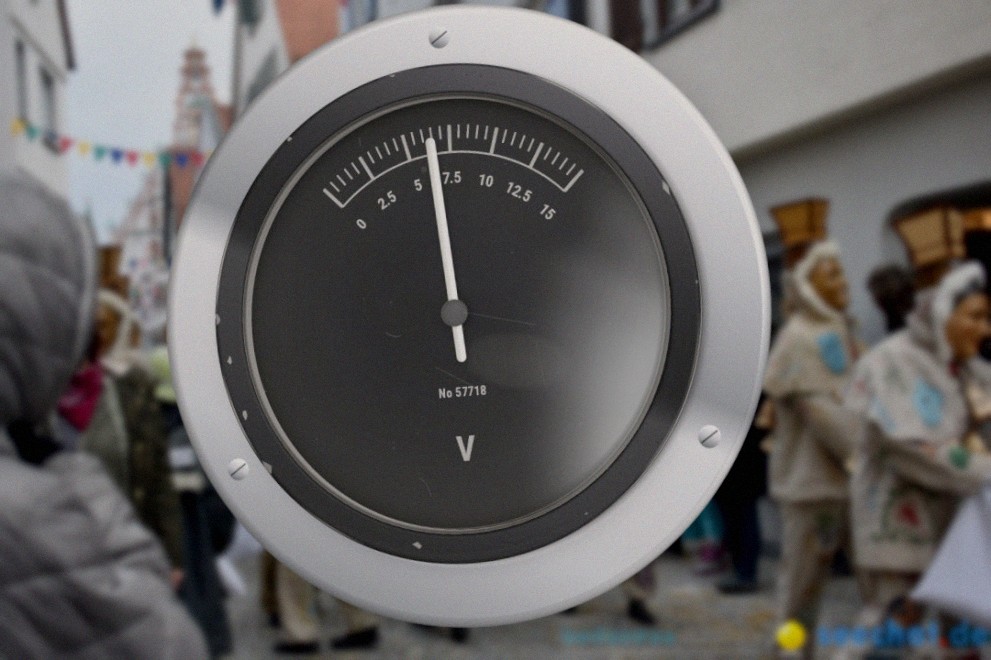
6.5 V
